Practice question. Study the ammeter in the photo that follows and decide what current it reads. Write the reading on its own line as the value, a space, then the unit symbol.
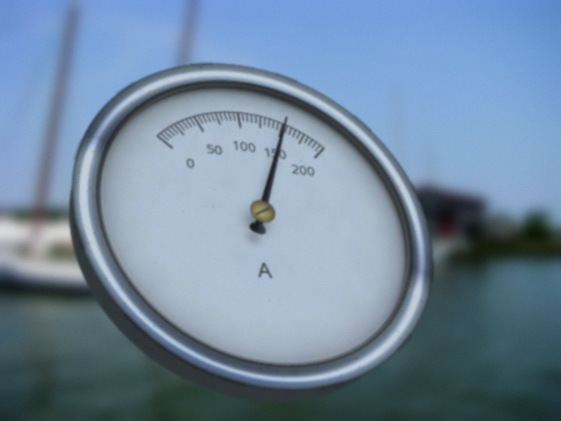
150 A
